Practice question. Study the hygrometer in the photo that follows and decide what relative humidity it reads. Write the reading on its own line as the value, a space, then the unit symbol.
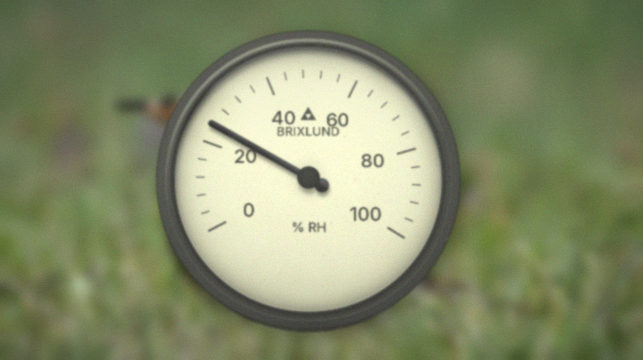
24 %
